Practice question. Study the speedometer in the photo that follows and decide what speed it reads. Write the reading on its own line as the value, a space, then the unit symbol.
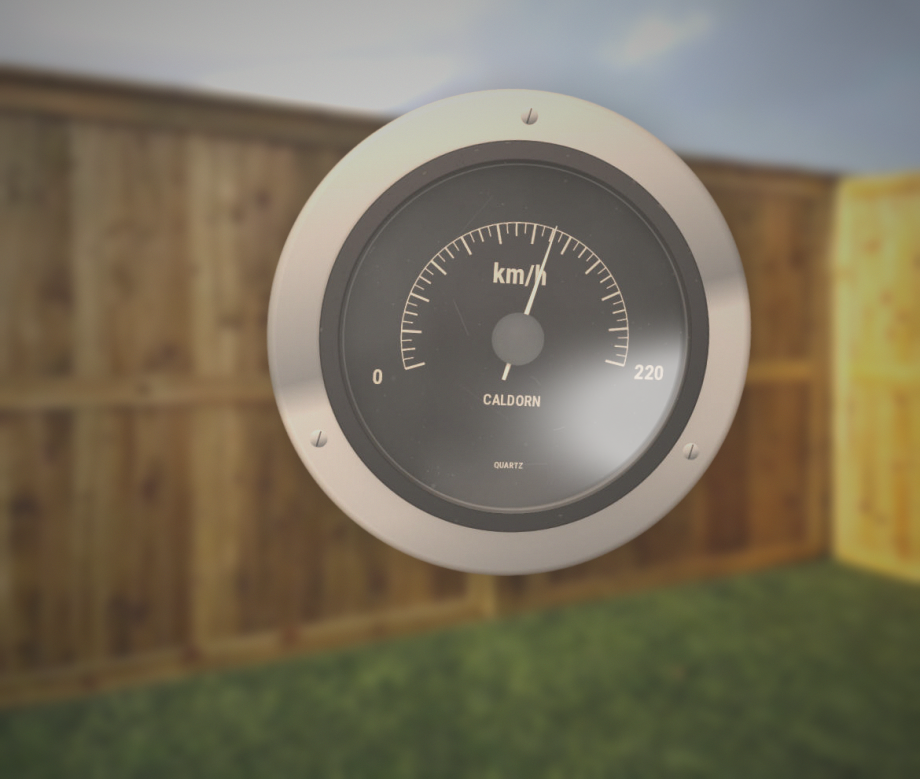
130 km/h
